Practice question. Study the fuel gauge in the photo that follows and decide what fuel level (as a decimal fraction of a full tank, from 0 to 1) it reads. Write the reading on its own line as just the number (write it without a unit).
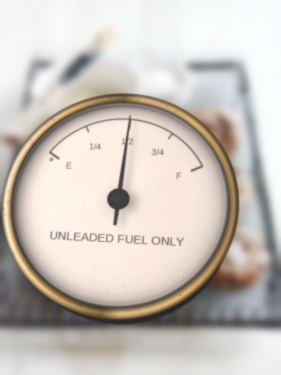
0.5
